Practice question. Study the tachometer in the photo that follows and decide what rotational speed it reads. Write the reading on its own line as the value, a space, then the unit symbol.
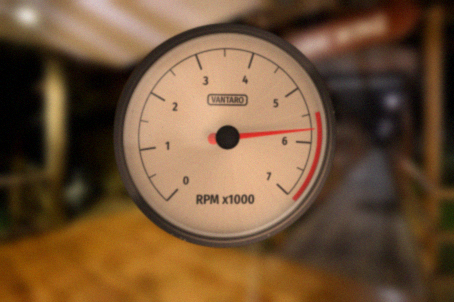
5750 rpm
